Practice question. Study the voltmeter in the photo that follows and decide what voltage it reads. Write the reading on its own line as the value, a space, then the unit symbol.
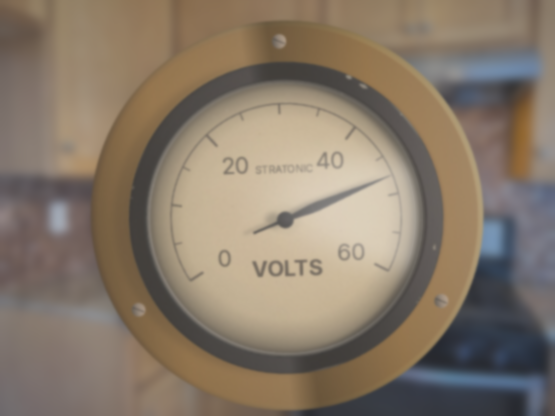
47.5 V
